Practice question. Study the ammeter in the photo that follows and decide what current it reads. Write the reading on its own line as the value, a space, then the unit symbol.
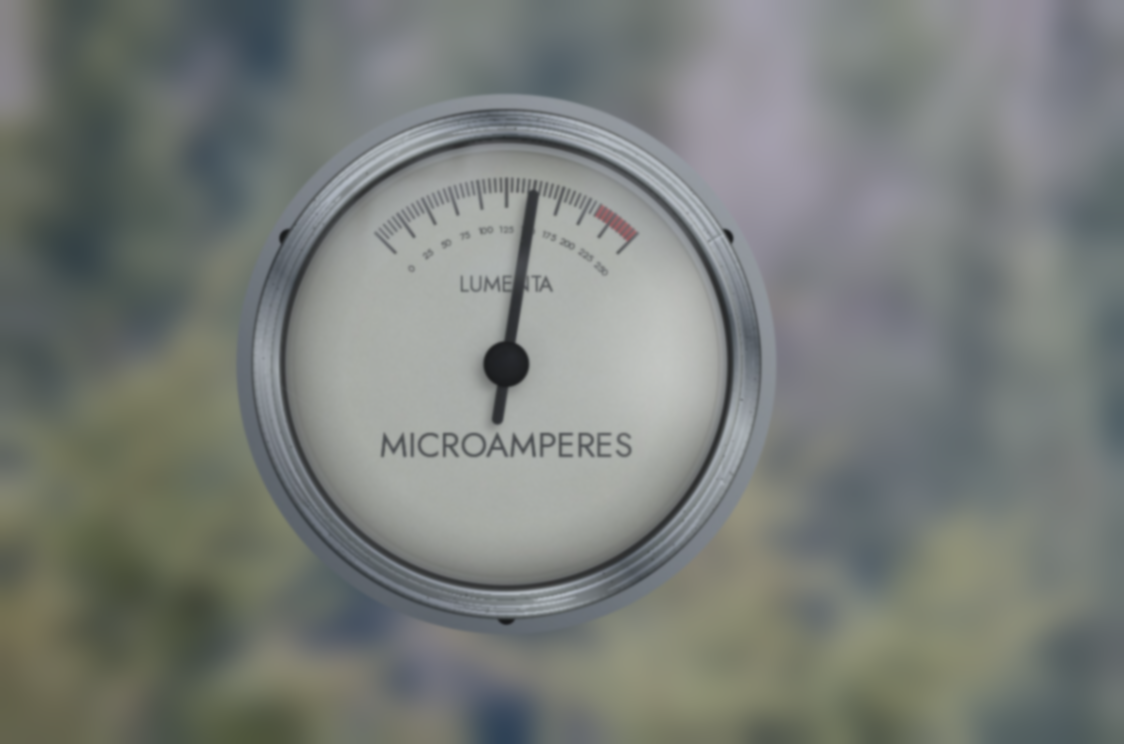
150 µA
